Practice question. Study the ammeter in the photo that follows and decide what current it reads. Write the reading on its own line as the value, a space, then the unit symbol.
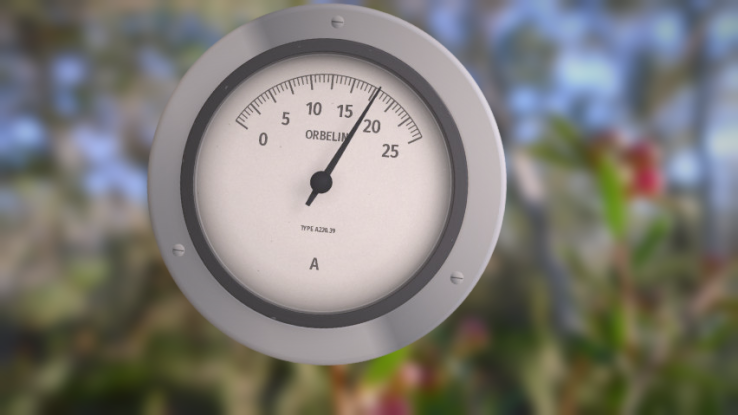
18 A
